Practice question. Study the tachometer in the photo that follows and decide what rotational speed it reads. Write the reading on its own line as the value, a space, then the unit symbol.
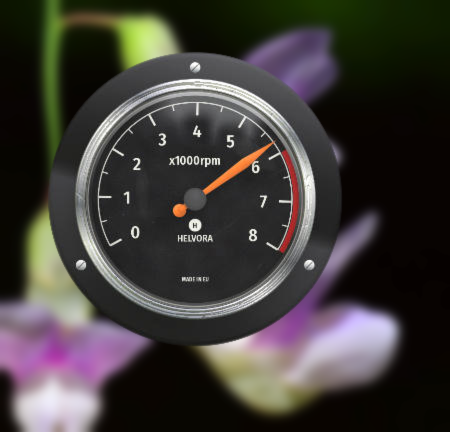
5750 rpm
